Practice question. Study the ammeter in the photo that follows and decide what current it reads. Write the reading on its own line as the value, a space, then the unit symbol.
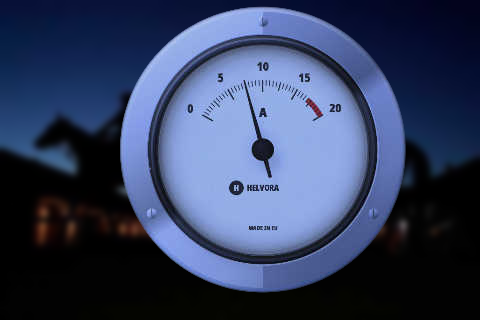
7.5 A
